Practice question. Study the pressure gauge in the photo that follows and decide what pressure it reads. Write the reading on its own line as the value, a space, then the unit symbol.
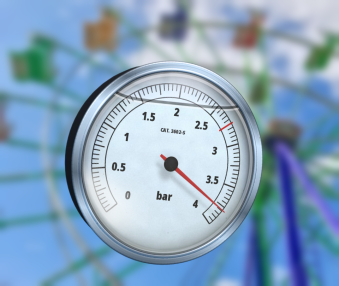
3.8 bar
